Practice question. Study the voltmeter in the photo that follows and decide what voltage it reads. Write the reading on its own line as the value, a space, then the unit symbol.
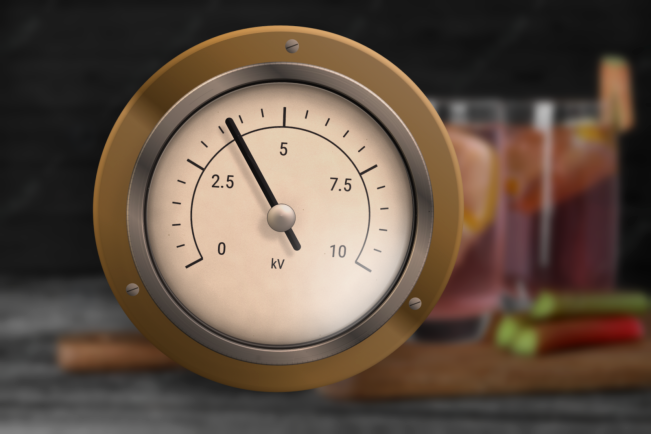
3.75 kV
